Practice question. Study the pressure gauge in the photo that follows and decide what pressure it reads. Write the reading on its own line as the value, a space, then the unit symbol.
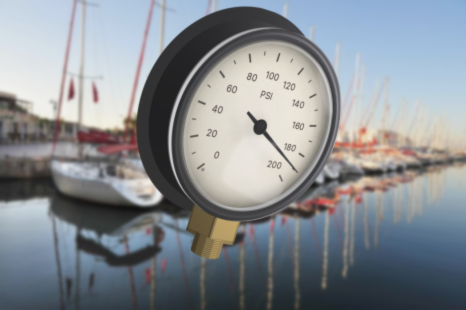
190 psi
